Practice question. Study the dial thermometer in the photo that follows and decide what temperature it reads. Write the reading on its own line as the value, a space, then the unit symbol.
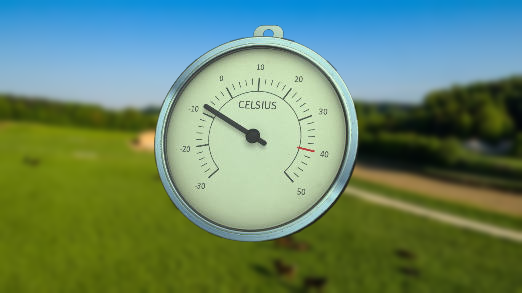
-8 °C
